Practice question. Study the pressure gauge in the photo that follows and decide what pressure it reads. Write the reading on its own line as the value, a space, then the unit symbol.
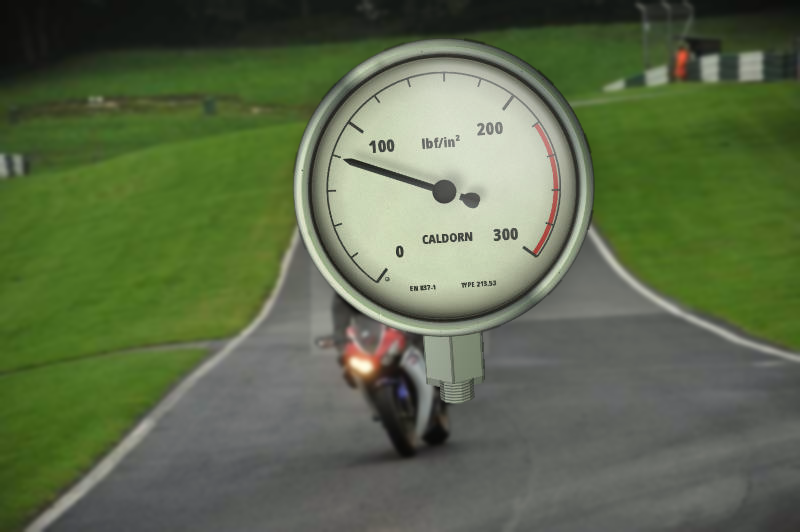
80 psi
